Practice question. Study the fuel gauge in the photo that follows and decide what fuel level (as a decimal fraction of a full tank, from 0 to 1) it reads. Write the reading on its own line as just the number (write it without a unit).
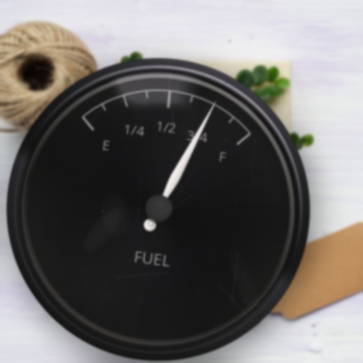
0.75
